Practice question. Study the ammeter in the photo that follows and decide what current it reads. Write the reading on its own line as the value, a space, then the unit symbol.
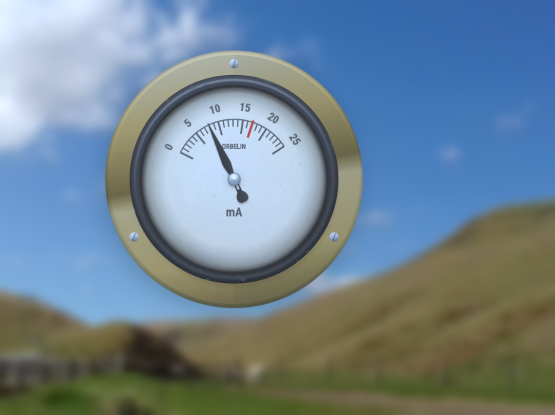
8 mA
